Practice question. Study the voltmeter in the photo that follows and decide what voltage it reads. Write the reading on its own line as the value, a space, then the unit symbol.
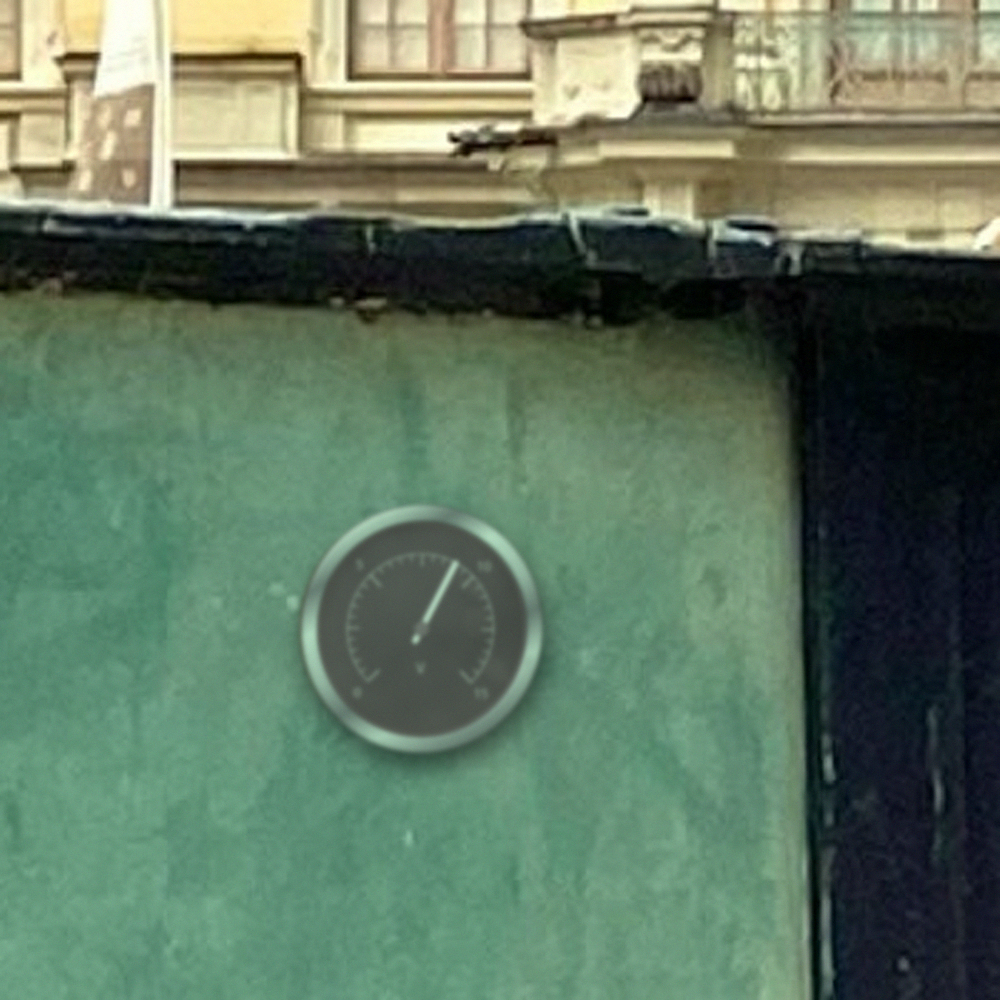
9 V
